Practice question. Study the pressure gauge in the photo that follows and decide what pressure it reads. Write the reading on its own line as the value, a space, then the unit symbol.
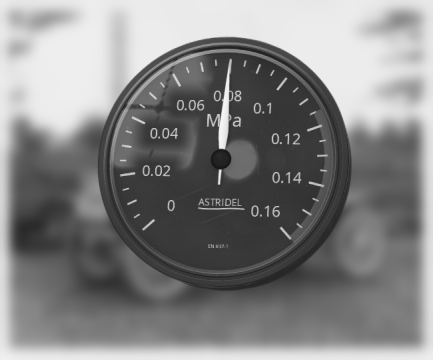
0.08 MPa
